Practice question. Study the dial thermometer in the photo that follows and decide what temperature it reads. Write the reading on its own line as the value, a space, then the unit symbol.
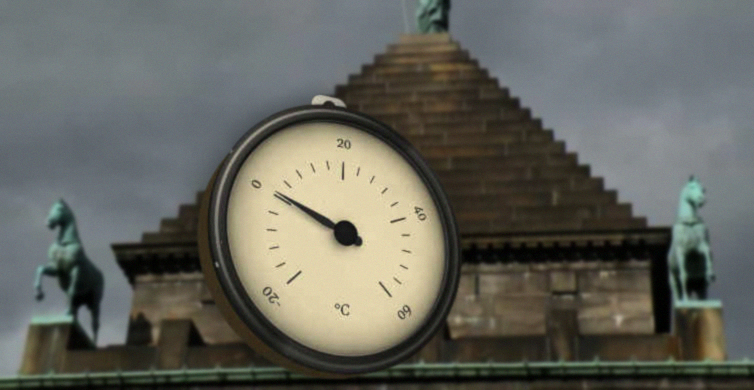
0 °C
